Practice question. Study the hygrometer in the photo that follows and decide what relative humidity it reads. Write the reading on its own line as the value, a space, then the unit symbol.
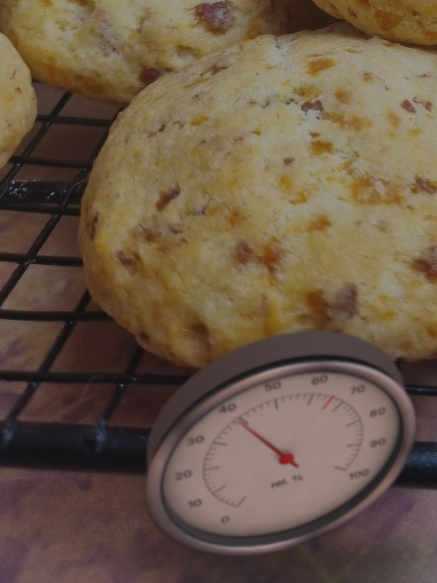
40 %
